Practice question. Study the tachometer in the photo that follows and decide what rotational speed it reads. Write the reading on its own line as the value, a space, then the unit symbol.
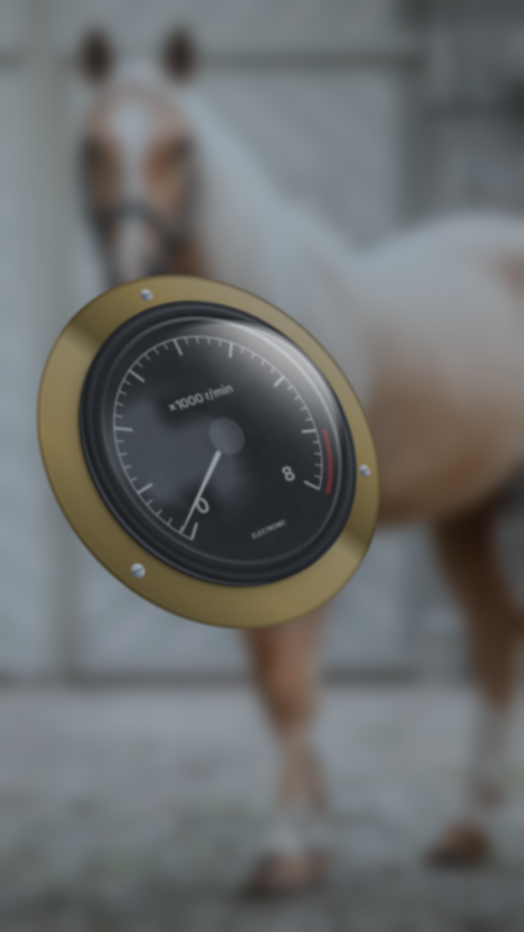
200 rpm
